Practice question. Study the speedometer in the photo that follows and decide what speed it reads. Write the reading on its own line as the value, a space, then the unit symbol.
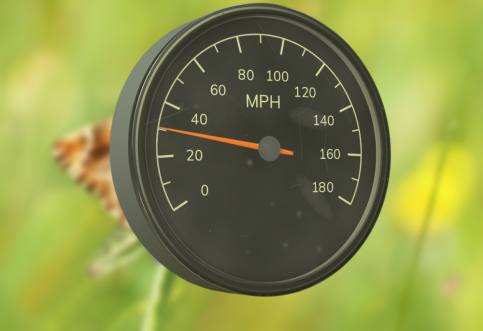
30 mph
